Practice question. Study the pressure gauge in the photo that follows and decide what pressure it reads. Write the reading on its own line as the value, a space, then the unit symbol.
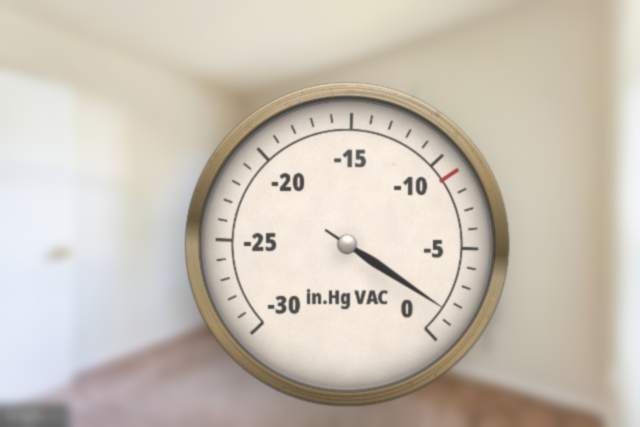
-1.5 inHg
